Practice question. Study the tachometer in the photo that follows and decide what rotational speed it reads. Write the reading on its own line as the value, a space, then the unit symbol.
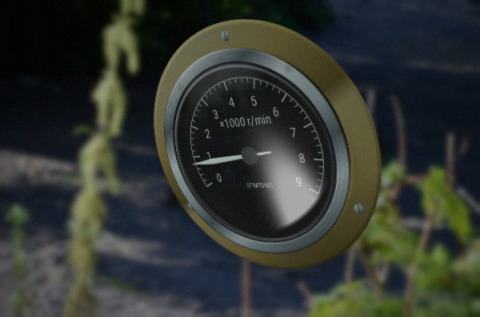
800 rpm
